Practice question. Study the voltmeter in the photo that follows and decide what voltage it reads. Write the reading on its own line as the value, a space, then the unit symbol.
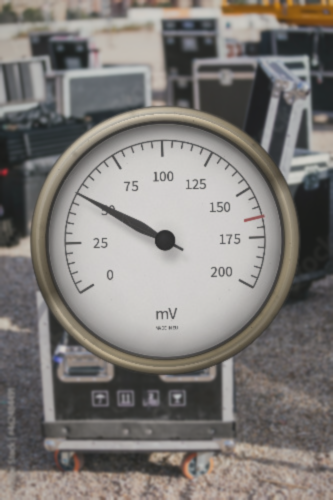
50 mV
